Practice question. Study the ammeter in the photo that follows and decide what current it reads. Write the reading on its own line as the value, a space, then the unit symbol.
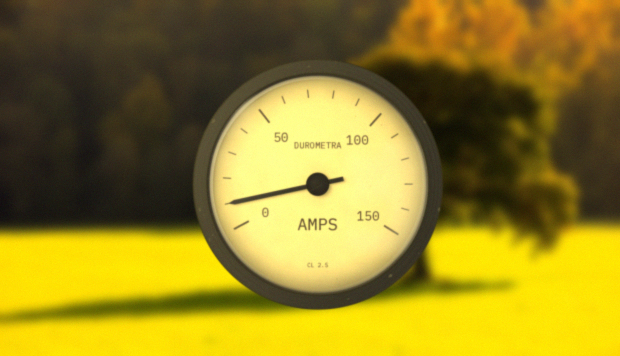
10 A
